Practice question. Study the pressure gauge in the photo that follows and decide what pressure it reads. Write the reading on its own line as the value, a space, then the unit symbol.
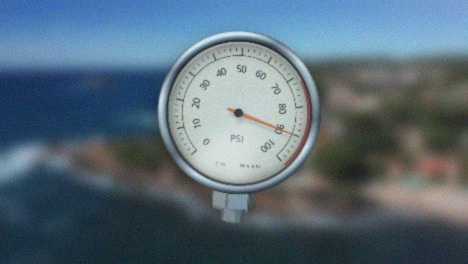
90 psi
